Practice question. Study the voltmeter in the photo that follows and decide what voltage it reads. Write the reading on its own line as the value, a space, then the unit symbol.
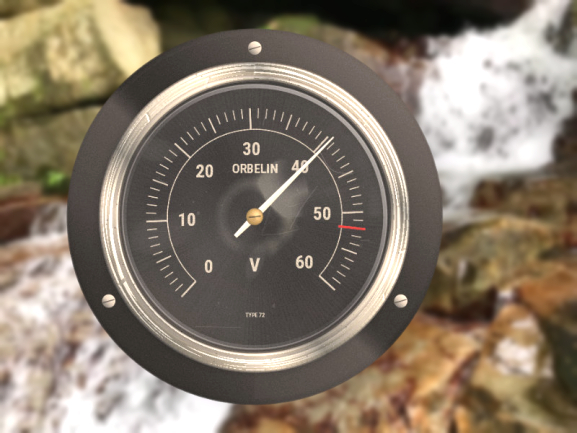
40.5 V
